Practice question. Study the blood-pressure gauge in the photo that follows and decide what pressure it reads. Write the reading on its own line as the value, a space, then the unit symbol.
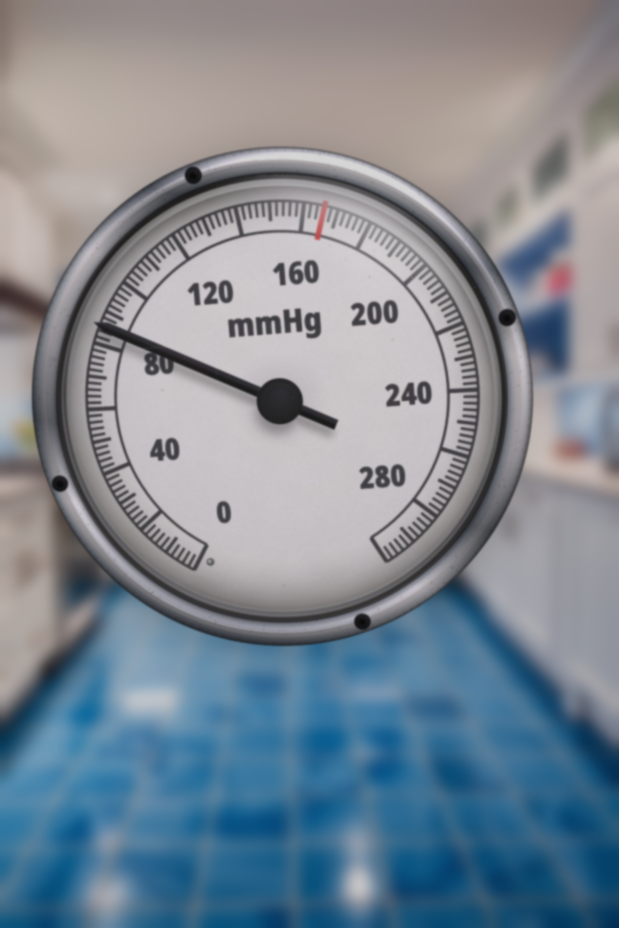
86 mmHg
